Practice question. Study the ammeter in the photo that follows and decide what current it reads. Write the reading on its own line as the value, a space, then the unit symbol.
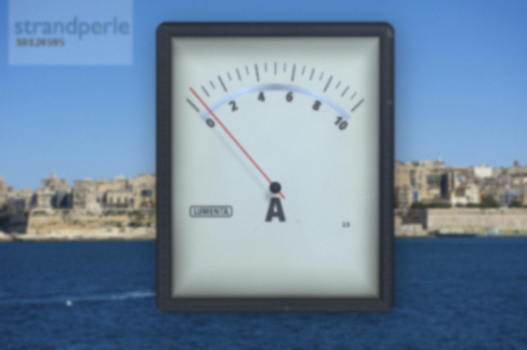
0.5 A
